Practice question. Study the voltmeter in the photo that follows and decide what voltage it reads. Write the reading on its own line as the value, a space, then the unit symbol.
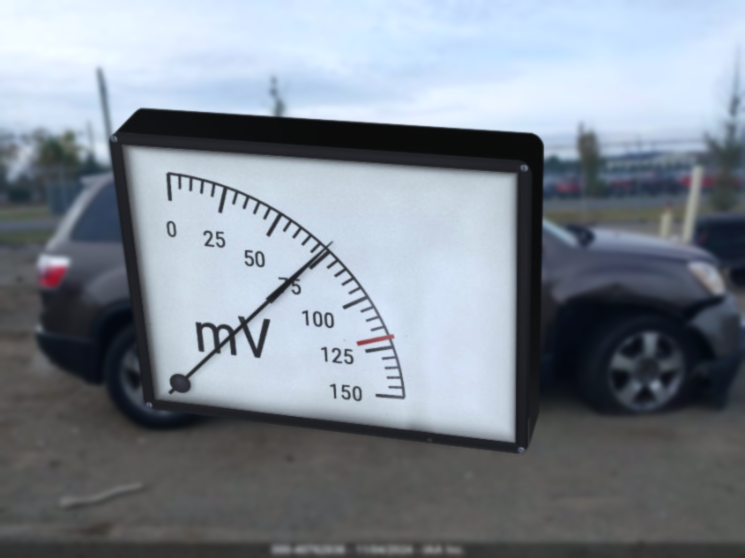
72.5 mV
